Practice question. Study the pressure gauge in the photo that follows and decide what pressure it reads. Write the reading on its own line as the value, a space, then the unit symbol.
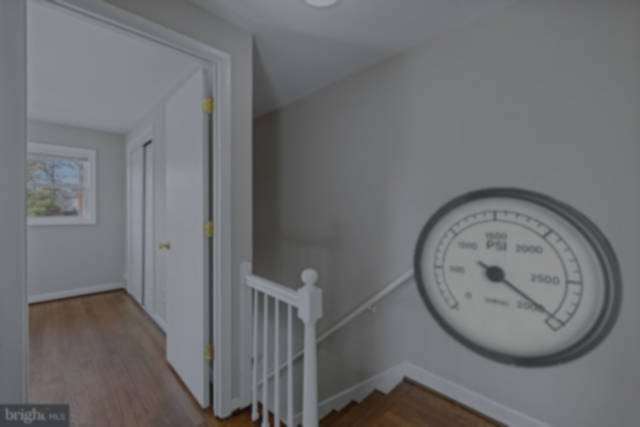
2900 psi
